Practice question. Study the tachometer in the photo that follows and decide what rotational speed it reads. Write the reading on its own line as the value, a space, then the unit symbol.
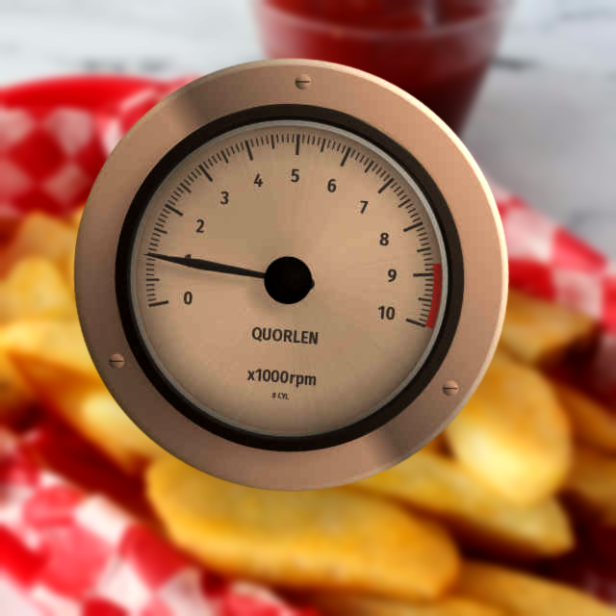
1000 rpm
